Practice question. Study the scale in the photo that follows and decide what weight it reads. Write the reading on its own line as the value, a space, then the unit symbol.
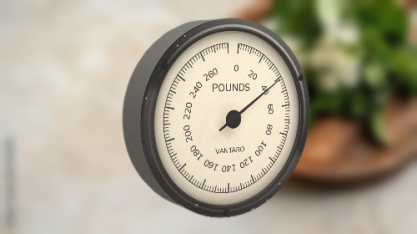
40 lb
